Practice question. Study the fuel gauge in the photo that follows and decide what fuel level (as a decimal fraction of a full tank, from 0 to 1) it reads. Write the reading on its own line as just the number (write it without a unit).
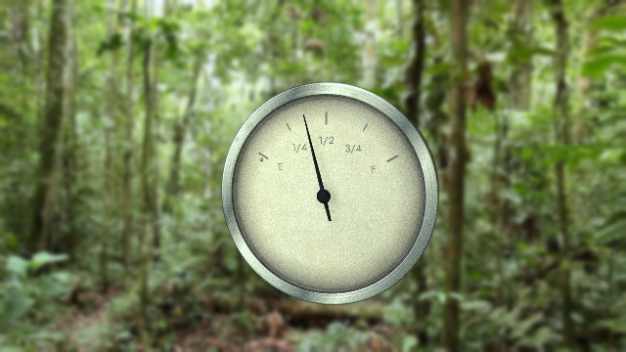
0.375
